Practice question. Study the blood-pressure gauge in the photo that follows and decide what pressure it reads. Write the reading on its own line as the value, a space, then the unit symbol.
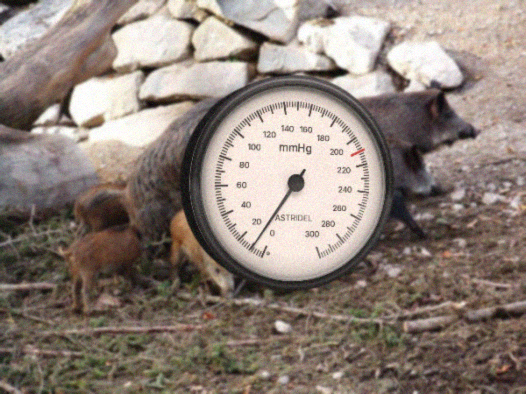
10 mmHg
